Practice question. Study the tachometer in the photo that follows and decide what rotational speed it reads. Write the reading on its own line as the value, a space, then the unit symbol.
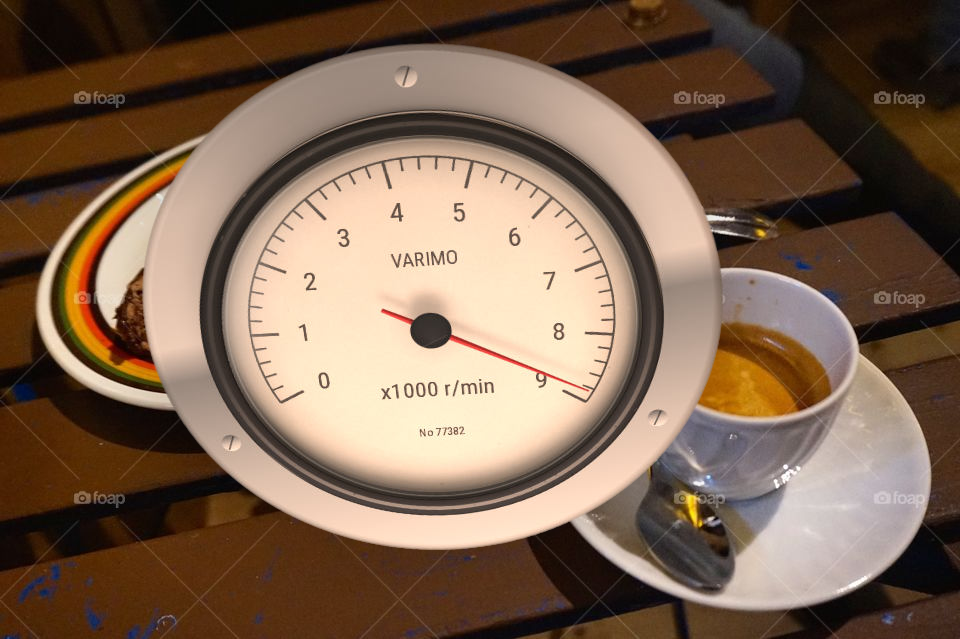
8800 rpm
